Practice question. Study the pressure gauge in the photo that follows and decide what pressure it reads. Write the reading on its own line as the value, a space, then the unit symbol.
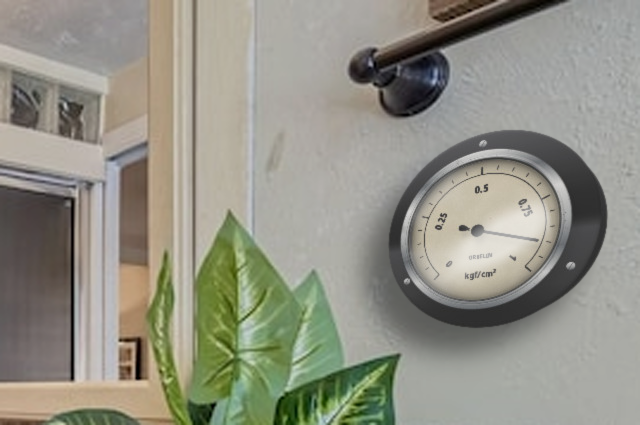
0.9 kg/cm²
